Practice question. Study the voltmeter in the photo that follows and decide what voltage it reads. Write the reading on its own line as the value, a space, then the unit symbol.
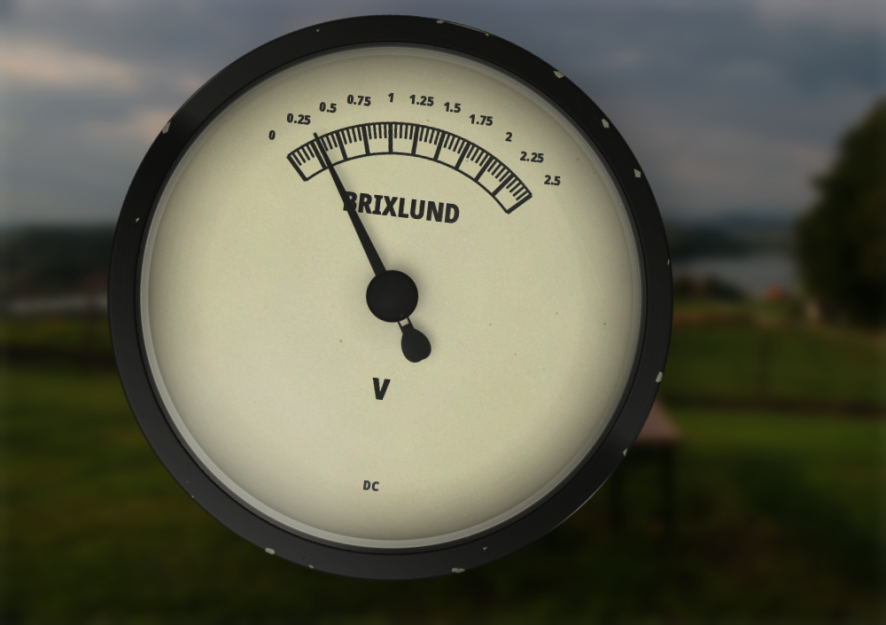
0.3 V
